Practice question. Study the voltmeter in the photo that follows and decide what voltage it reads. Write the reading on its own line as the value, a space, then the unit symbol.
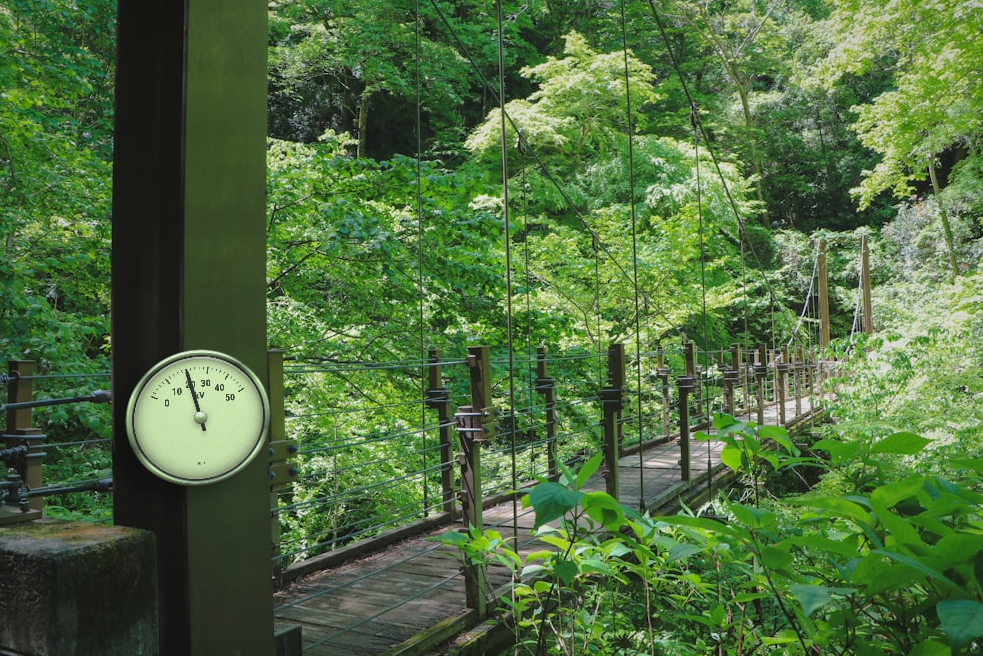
20 kV
